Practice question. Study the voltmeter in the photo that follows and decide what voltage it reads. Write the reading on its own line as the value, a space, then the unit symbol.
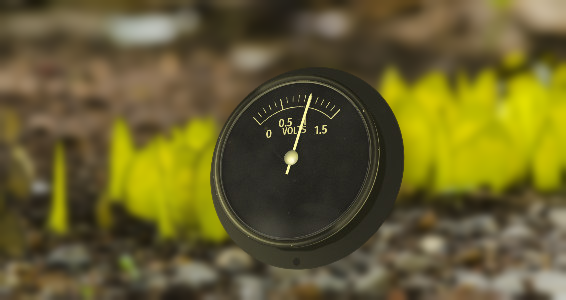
1 V
